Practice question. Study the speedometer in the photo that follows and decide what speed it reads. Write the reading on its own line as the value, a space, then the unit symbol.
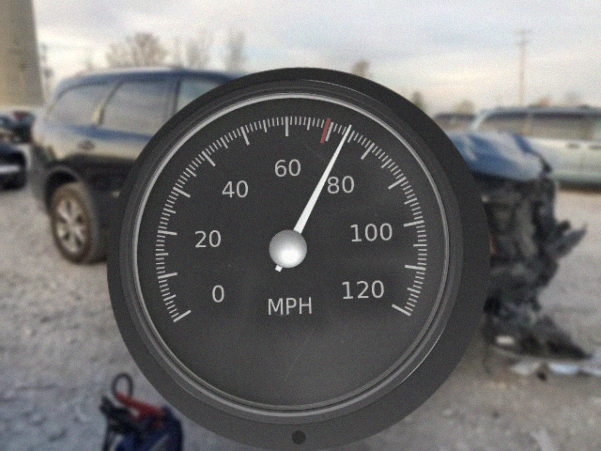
74 mph
